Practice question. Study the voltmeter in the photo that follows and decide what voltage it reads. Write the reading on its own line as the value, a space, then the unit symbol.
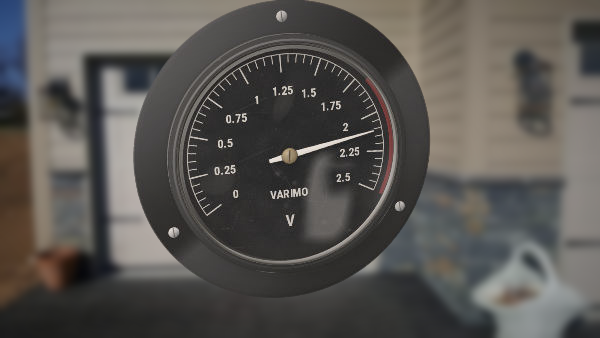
2.1 V
